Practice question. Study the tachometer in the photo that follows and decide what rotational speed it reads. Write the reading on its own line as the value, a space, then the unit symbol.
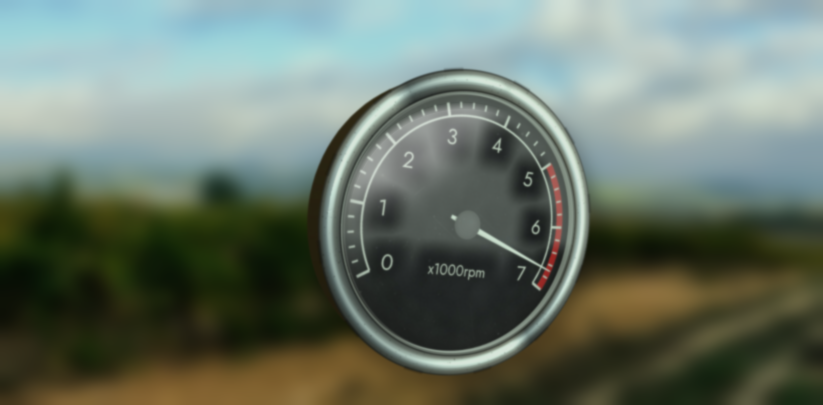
6700 rpm
